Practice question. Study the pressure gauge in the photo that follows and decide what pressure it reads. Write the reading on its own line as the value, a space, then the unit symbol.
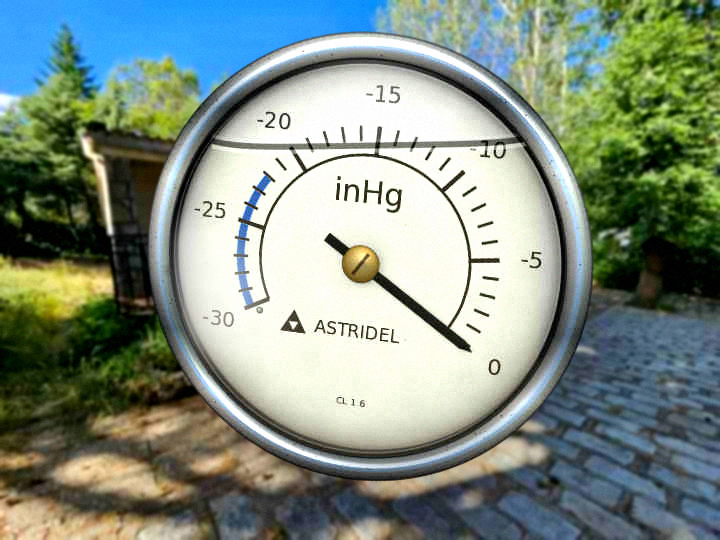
0 inHg
